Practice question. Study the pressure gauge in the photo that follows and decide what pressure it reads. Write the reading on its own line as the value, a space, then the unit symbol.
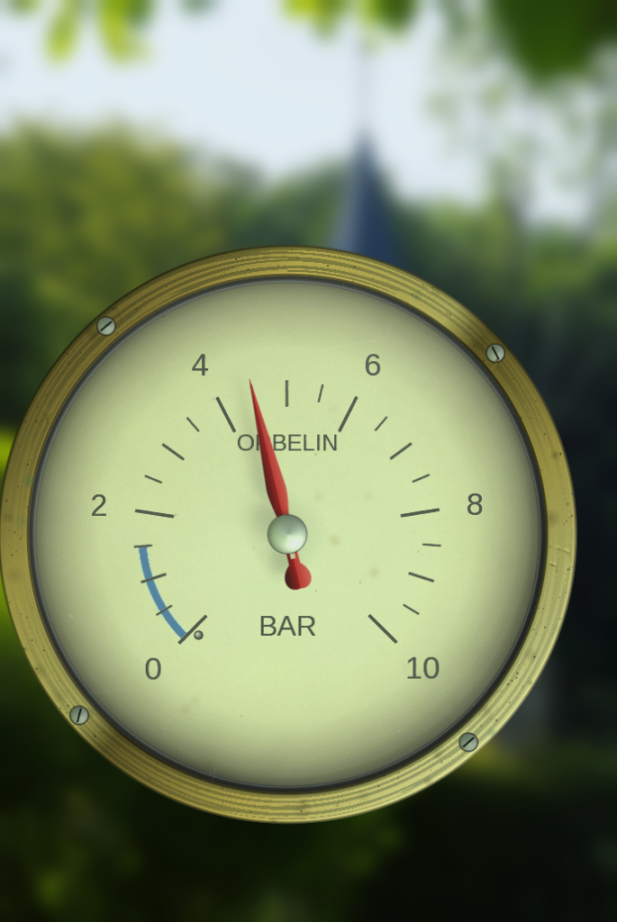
4.5 bar
